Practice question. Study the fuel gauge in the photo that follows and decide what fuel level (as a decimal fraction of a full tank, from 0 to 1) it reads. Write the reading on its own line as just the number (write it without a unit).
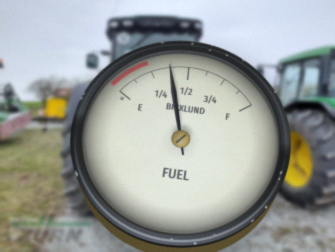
0.375
